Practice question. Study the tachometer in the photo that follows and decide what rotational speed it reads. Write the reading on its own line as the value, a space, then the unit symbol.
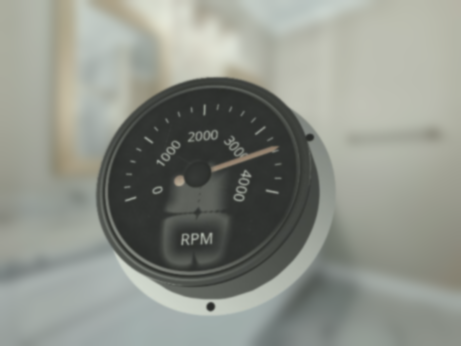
3400 rpm
